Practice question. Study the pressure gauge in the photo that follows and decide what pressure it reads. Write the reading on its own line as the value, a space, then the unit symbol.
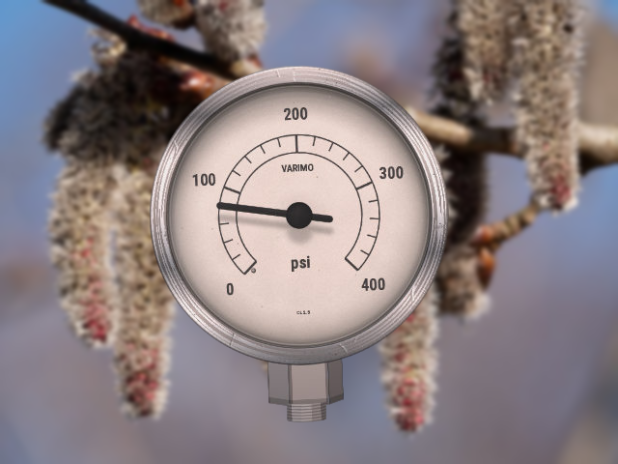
80 psi
